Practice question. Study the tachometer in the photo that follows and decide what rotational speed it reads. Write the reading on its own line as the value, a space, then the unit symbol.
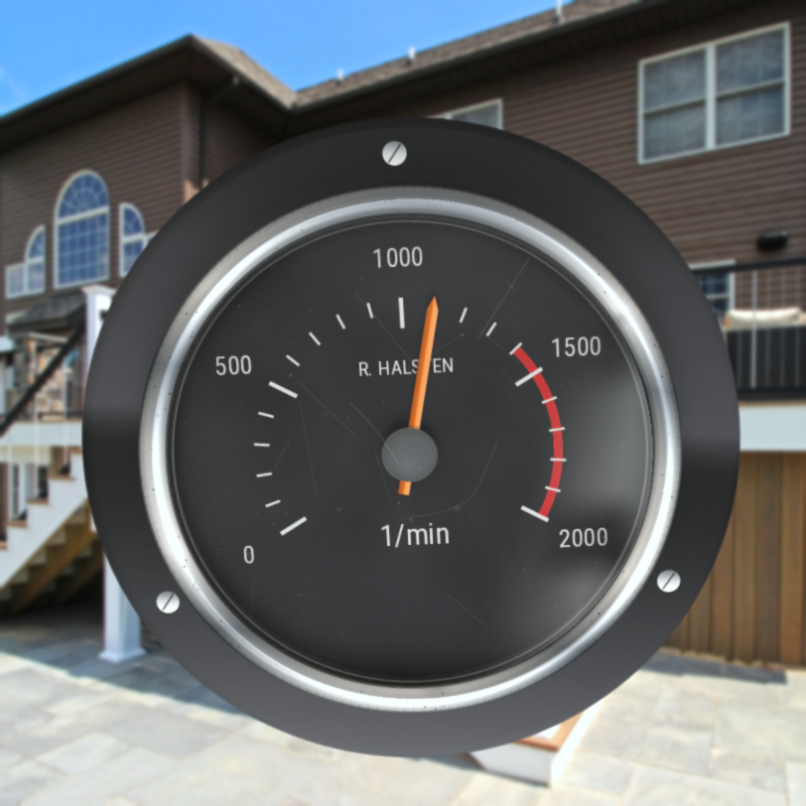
1100 rpm
